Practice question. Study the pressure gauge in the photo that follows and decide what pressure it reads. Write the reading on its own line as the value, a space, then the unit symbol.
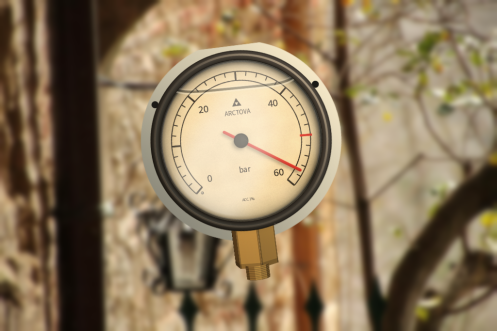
57 bar
